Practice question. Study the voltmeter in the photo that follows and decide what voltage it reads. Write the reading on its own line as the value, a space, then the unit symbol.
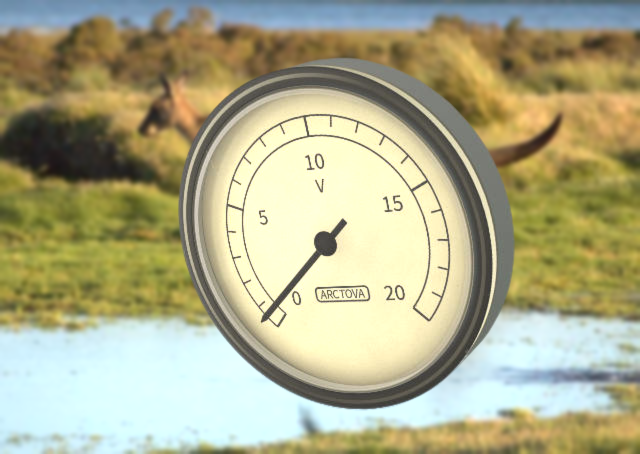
0.5 V
